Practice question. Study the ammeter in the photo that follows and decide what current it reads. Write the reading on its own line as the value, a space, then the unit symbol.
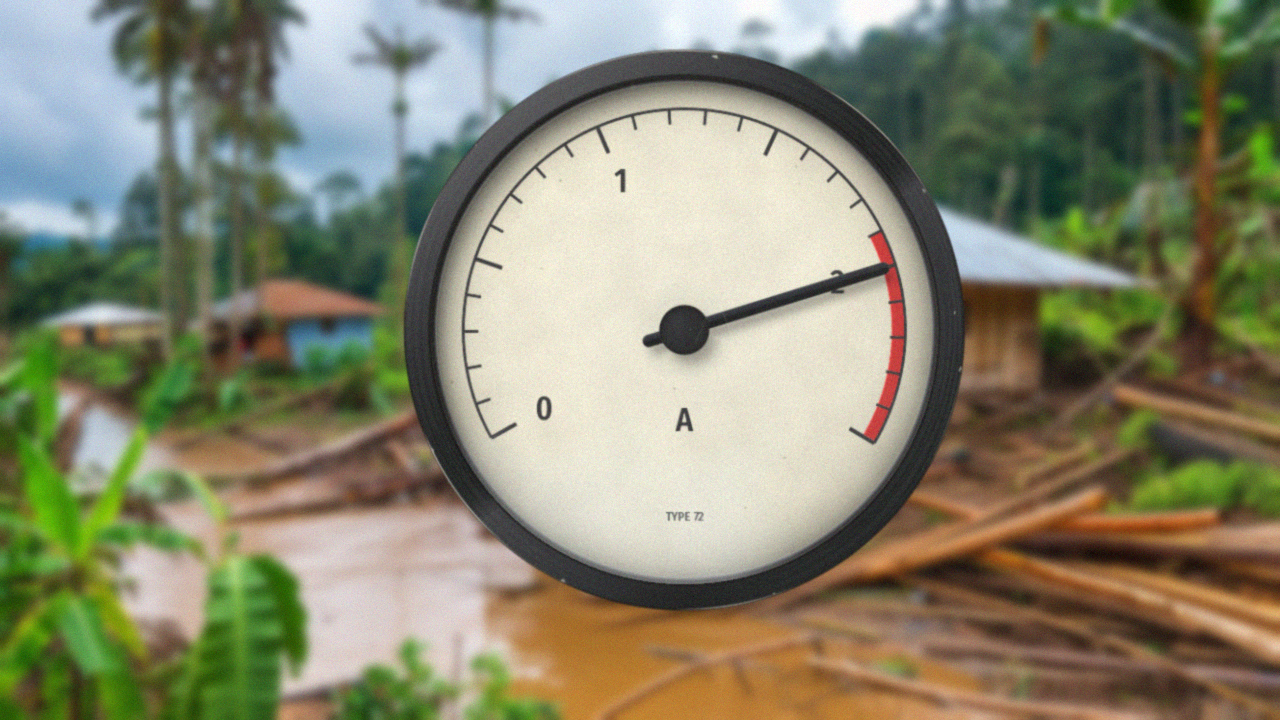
2 A
